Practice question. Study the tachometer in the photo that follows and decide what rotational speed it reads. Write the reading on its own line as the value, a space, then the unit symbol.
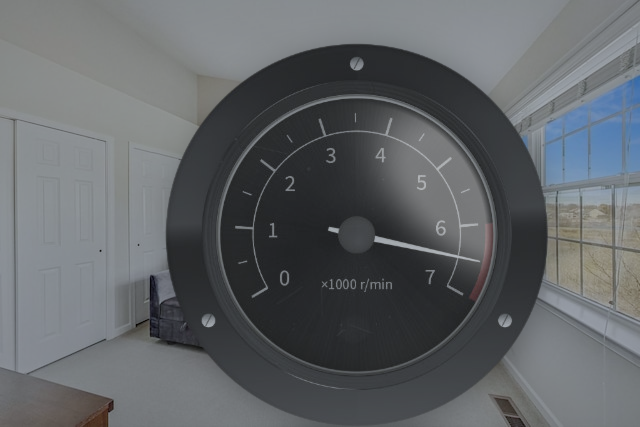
6500 rpm
